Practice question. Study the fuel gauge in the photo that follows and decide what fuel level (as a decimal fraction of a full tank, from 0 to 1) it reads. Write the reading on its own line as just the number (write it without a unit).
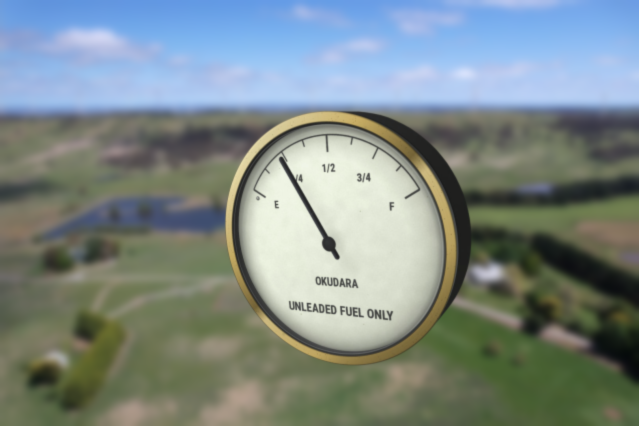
0.25
